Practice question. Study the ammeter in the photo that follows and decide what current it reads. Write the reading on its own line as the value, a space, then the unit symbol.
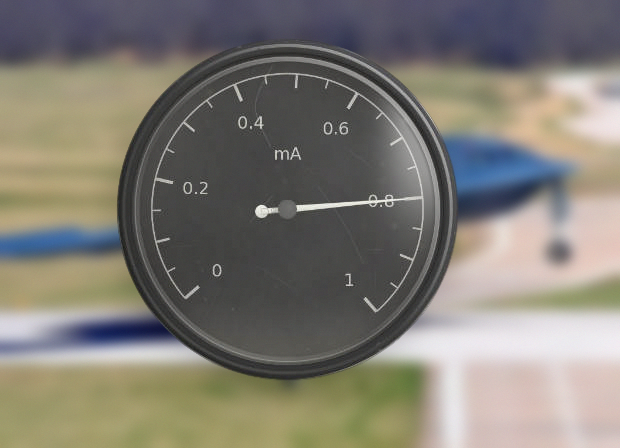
0.8 mA
